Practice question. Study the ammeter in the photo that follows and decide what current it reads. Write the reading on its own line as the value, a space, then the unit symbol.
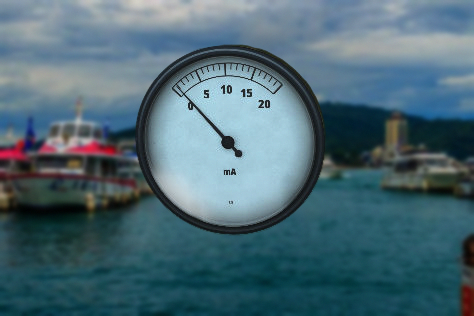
1 mA
